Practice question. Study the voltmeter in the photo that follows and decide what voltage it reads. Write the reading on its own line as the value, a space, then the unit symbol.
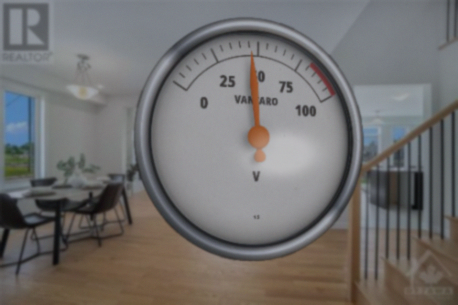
45 V
